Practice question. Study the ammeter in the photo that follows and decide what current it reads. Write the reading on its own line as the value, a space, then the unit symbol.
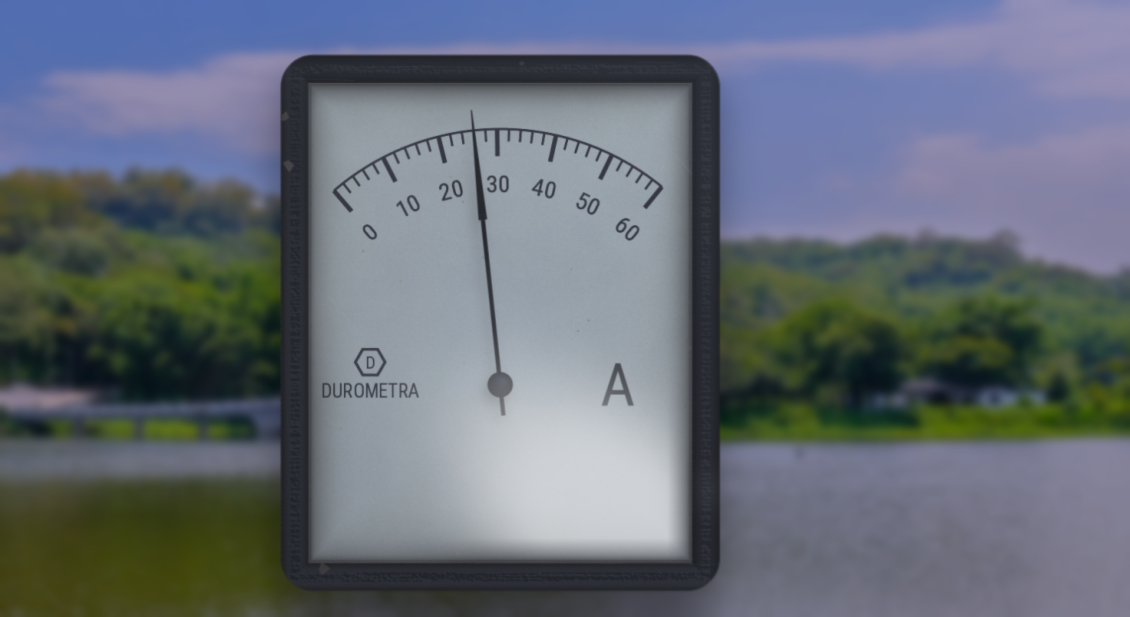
26 A
